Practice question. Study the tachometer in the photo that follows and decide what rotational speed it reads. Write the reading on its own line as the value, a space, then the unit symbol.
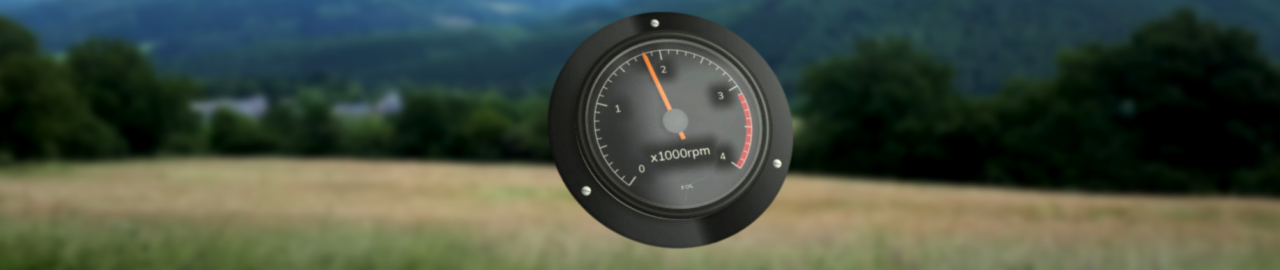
1800 rpm
